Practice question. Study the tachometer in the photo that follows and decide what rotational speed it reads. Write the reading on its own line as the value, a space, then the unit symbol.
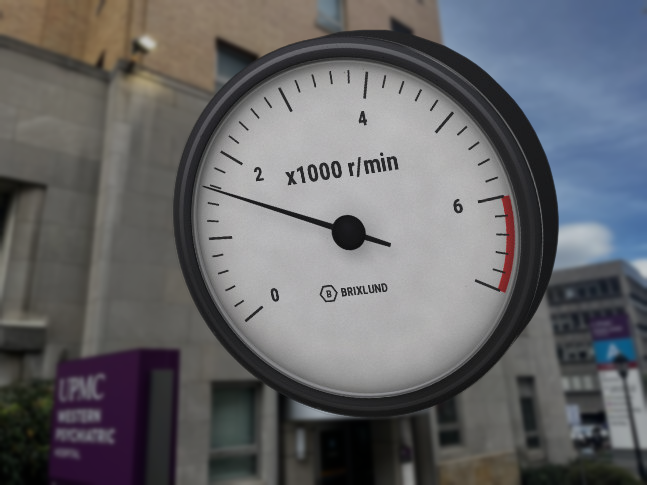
1600 rpm
